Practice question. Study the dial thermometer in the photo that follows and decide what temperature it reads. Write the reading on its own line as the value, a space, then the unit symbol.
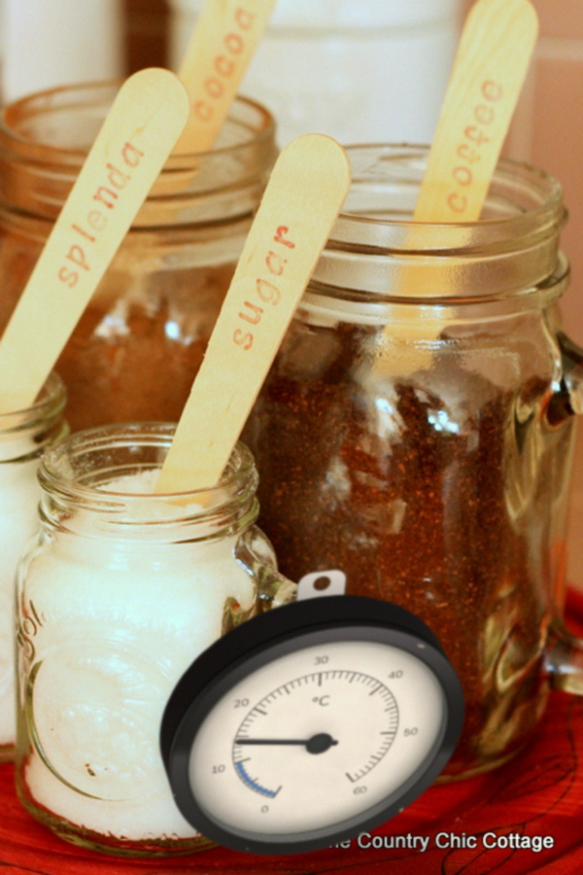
15 °C
